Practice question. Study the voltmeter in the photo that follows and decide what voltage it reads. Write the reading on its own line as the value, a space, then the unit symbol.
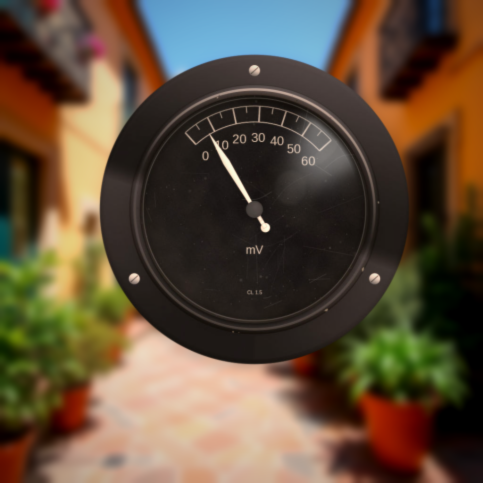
7.5 mV
